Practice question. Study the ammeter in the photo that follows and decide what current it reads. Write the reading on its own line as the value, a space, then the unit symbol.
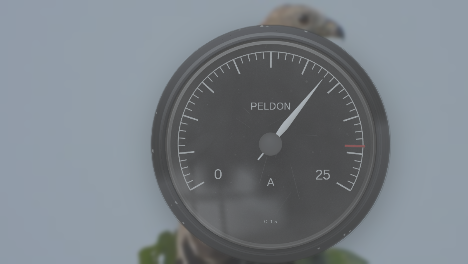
16.5 A
